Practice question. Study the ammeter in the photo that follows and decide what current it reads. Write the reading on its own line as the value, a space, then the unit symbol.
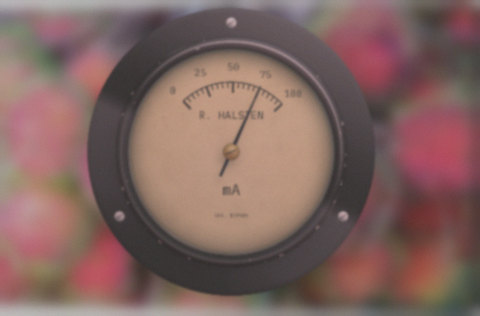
75 mA
